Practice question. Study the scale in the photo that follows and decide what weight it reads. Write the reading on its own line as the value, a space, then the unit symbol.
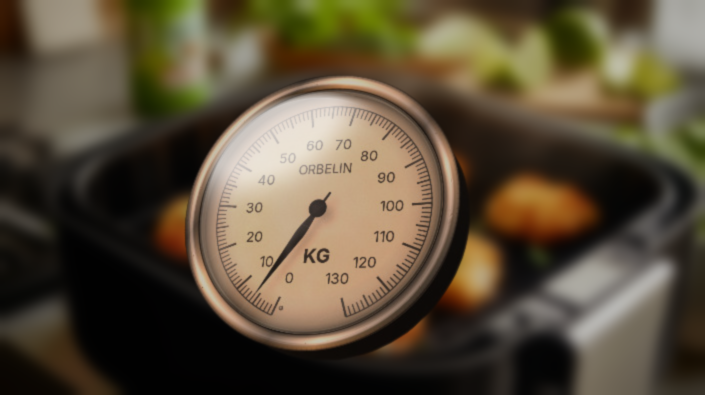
5 kg
